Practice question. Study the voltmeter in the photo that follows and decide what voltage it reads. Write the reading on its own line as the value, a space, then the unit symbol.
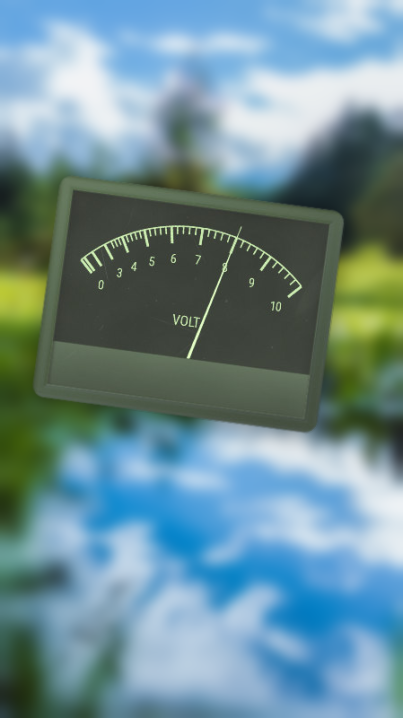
8 V
